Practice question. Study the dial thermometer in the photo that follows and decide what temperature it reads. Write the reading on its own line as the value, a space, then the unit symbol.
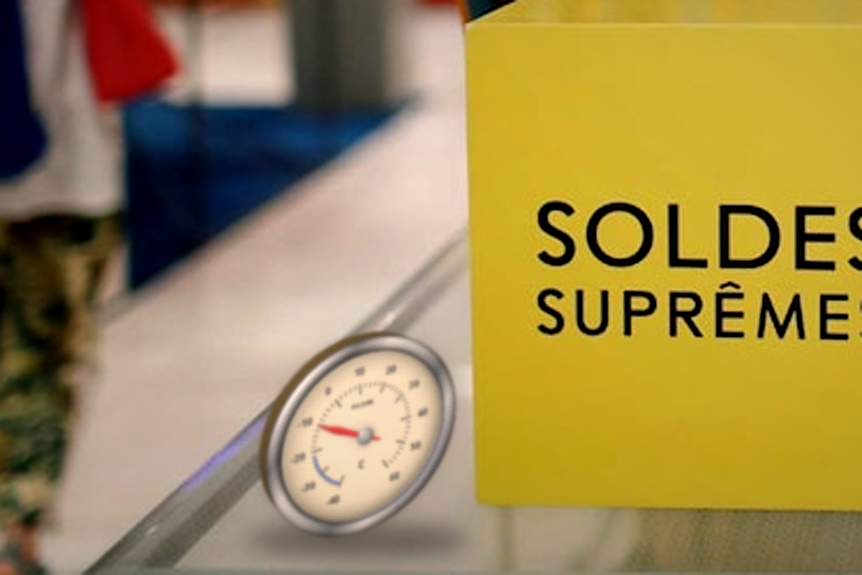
-10 °C
